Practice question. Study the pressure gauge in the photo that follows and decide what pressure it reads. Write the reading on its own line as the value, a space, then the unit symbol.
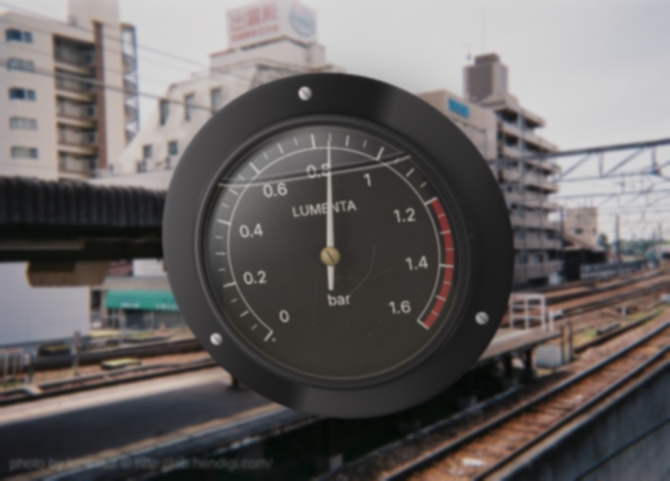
0.85 bar
